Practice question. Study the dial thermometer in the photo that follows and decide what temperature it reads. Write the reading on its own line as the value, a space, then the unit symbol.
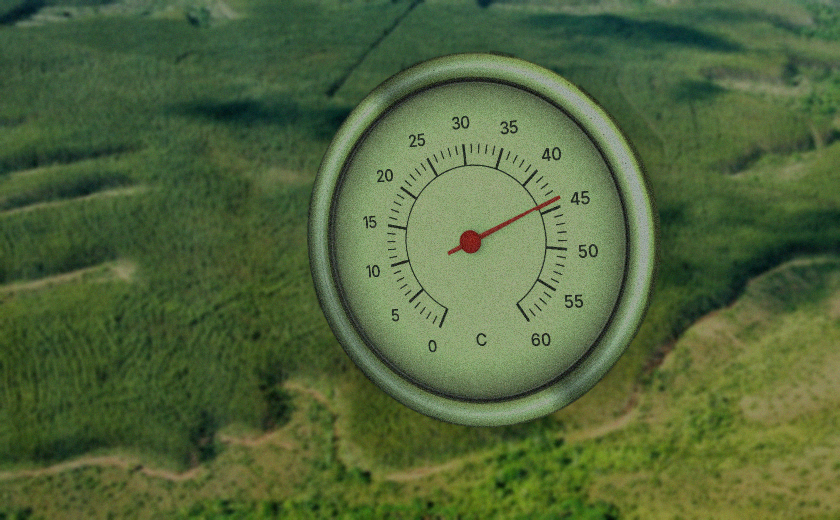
44 °C
